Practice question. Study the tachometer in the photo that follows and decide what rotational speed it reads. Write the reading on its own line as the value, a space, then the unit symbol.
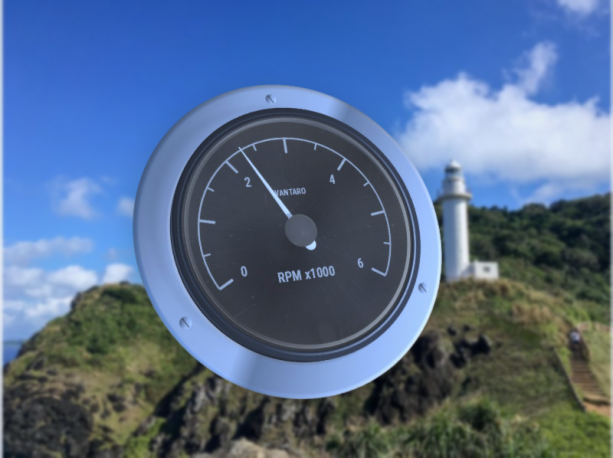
2250 rpm
